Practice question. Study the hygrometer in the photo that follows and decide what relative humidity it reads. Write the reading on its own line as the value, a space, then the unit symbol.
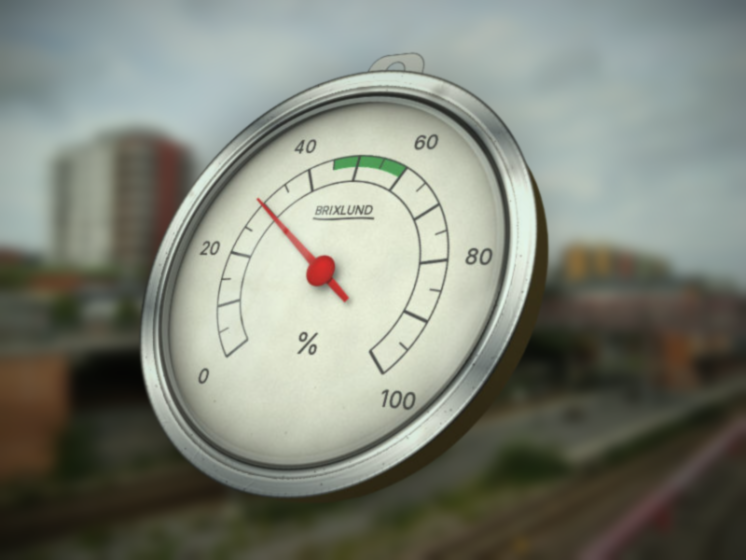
30 %
